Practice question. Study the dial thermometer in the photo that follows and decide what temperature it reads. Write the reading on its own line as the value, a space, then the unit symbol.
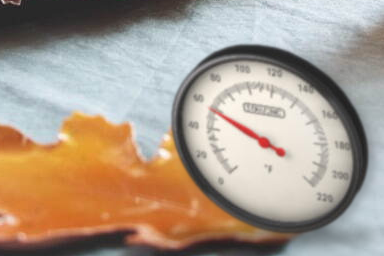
60 °F
